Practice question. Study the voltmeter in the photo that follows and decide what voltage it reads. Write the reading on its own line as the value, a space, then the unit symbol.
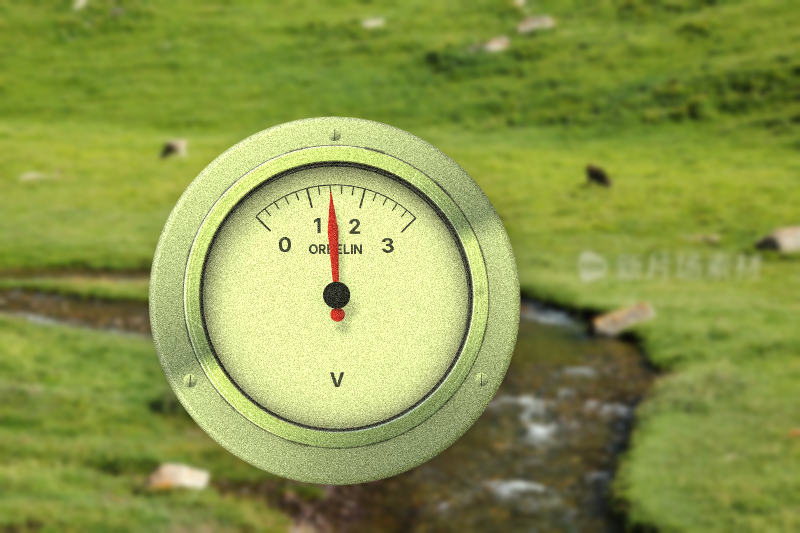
1.4 V
